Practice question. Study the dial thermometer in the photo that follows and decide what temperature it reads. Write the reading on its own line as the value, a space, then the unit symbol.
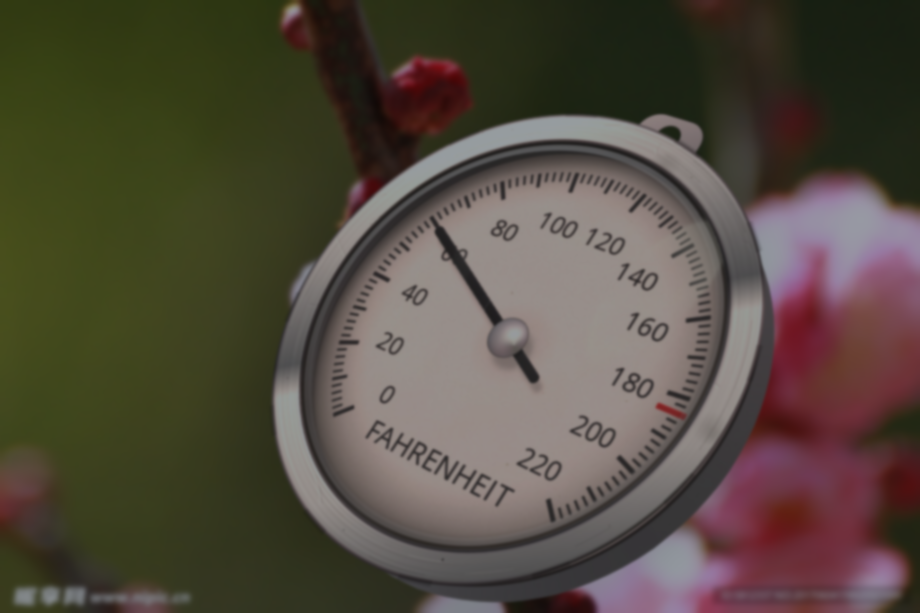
60 °F
